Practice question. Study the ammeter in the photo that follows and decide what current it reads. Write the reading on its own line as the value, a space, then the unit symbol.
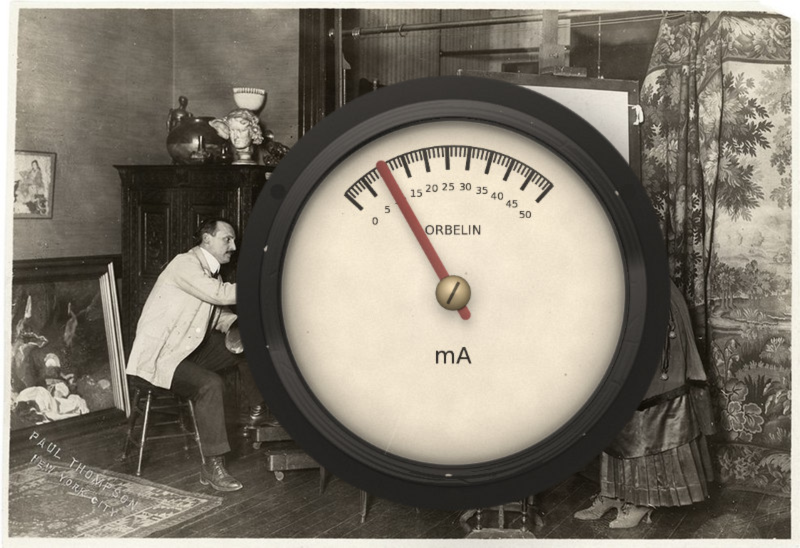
10 mA
